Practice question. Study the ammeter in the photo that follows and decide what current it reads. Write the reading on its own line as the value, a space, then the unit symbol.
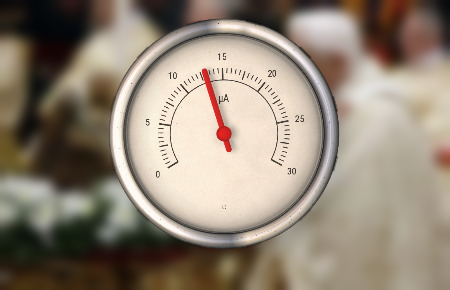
13 µA
